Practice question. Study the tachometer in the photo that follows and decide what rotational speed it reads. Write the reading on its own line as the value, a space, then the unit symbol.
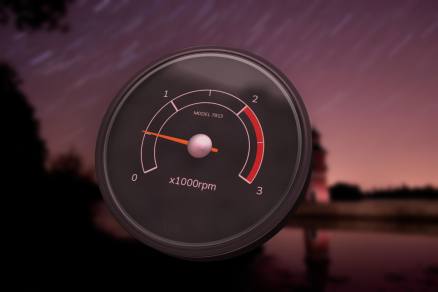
500 rpm
